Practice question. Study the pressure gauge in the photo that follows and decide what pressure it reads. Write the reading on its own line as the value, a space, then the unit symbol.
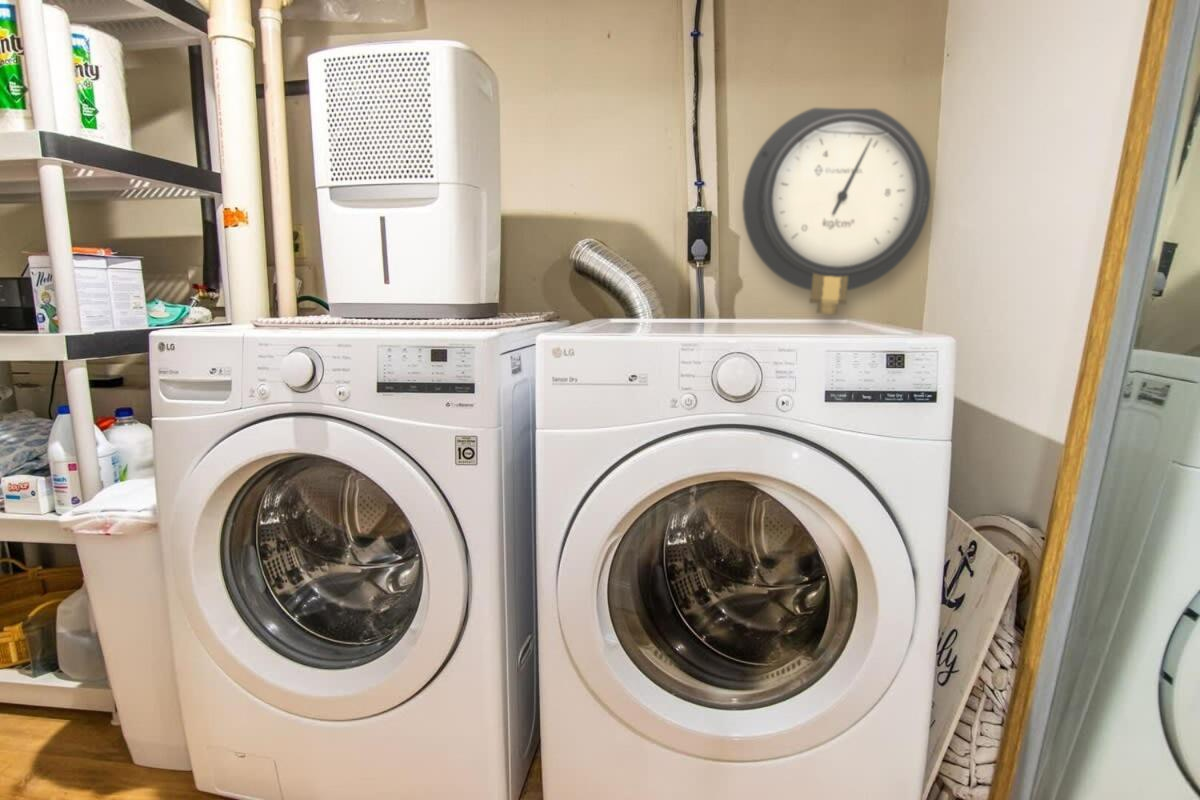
5.75 kg/cm²
